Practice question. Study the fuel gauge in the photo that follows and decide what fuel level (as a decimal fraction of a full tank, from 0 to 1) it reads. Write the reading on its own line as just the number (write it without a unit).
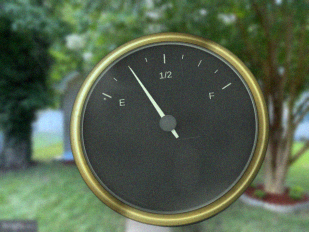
0.25
